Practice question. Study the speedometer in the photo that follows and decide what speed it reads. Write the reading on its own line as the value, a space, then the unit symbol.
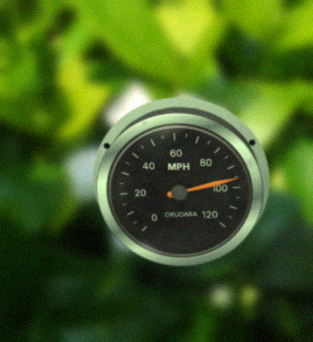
95 mph
